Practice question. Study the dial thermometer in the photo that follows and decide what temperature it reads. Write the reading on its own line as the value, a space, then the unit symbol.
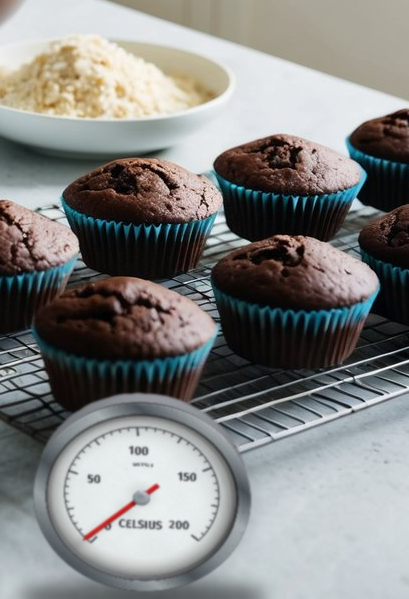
5 °C
